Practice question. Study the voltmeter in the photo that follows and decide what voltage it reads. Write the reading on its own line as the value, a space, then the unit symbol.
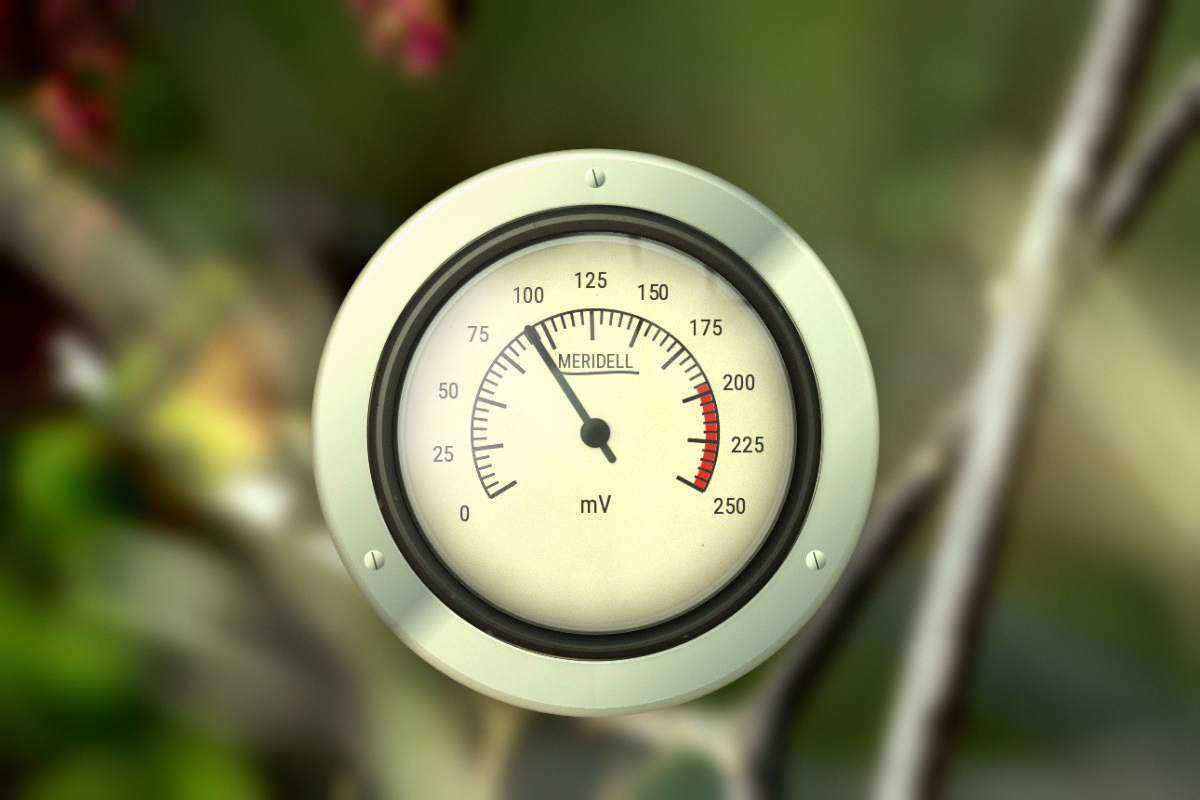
92.5 mV
